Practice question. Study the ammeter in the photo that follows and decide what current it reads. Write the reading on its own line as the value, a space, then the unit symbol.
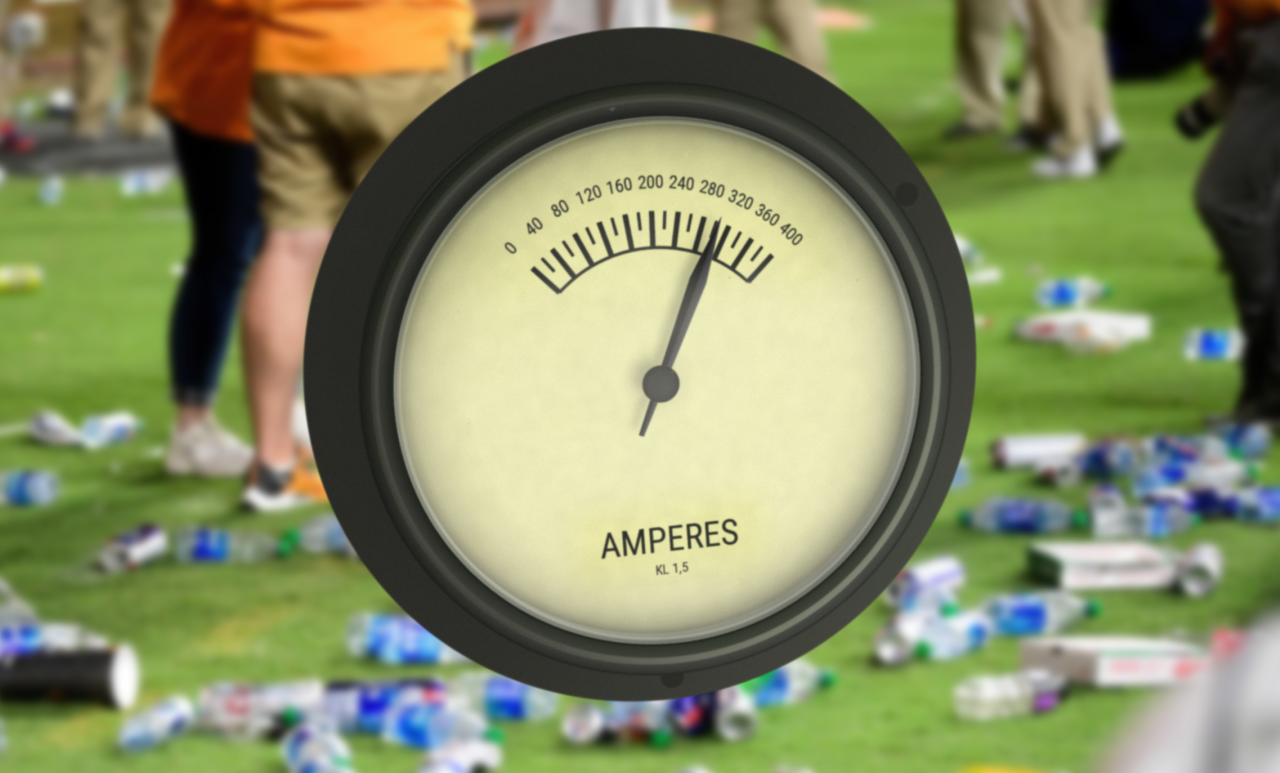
300 A
